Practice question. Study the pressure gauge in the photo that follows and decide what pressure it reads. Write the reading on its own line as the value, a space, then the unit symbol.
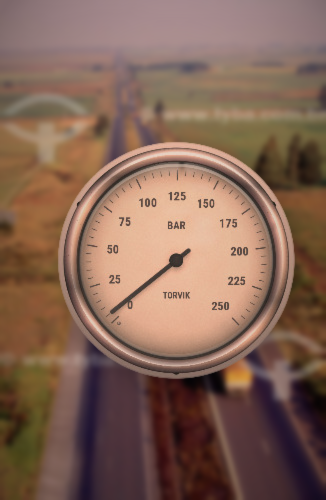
5 bar
